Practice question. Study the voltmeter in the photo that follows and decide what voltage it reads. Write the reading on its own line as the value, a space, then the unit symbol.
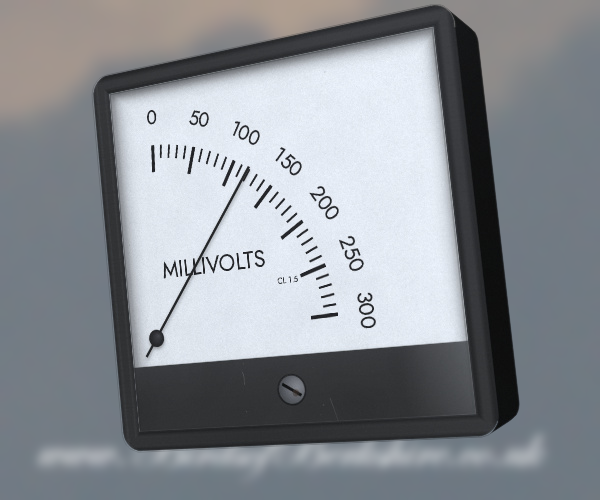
120 mV
